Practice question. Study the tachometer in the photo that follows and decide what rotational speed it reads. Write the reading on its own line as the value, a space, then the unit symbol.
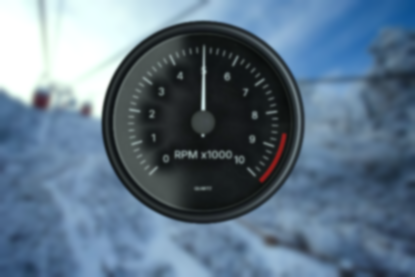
5000 rpm
